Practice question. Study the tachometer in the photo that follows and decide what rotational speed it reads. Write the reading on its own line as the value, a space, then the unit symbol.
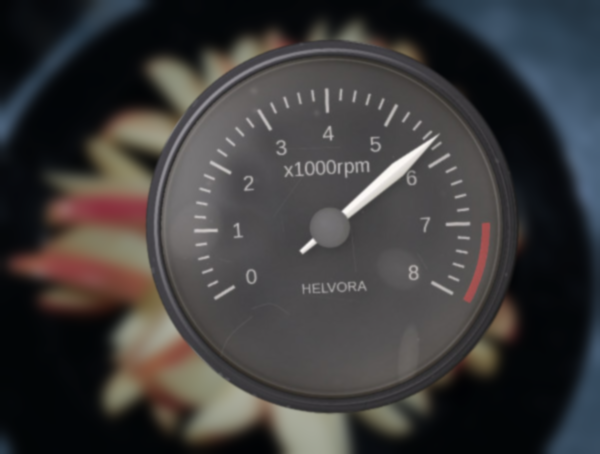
5700 rpm
